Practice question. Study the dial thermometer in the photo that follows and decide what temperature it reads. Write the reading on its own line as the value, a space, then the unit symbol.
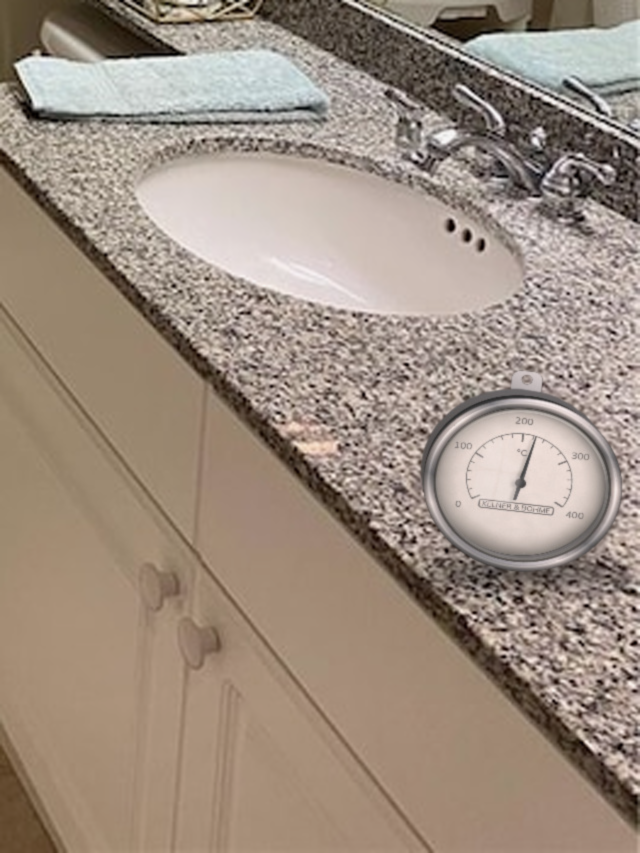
220 °C
